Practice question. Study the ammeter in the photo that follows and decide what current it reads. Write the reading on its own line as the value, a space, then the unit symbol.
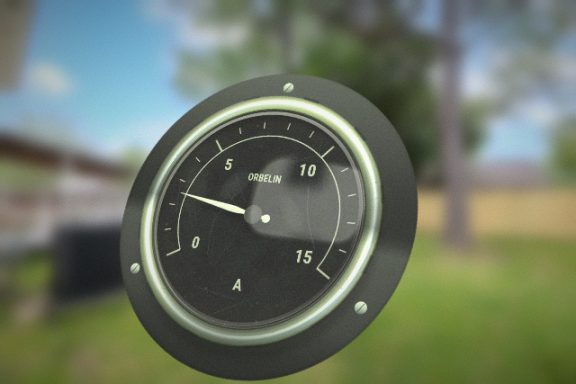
2.5 A
